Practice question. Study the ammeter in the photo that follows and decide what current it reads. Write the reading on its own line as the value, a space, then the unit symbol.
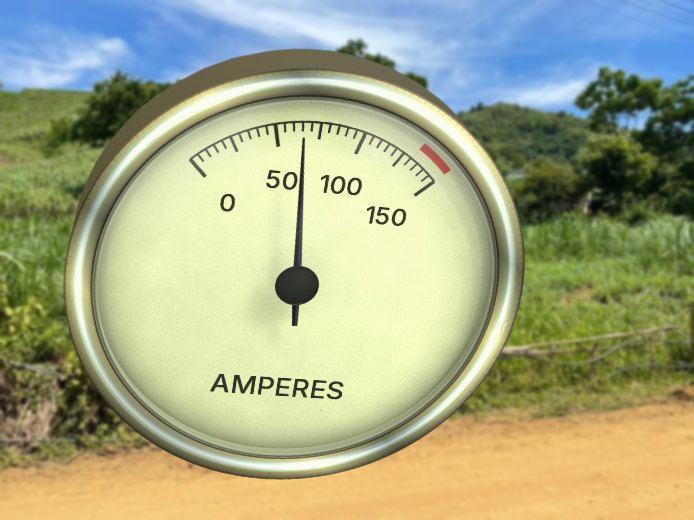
65 A
